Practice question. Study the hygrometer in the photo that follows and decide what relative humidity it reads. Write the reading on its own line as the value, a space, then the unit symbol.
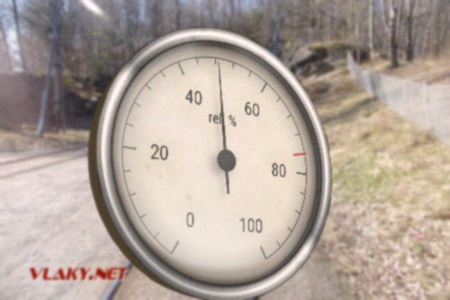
48 %
